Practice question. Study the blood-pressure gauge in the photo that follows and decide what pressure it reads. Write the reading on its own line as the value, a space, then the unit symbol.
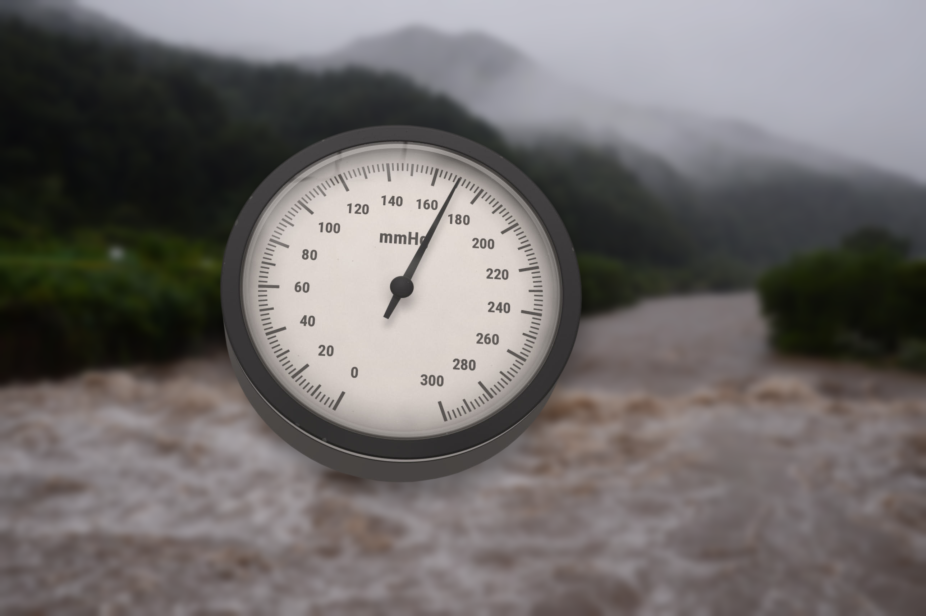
170 mmHg
